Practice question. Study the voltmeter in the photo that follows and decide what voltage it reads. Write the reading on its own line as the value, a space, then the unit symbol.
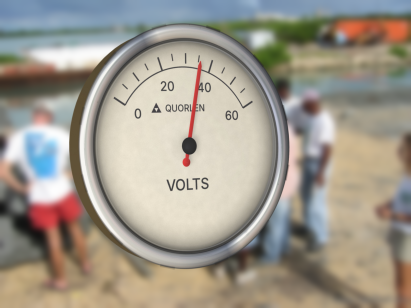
35 V
